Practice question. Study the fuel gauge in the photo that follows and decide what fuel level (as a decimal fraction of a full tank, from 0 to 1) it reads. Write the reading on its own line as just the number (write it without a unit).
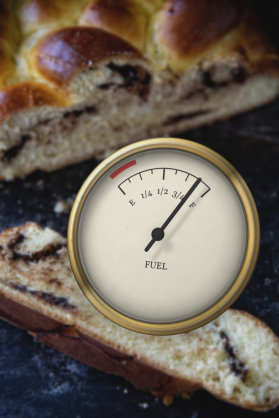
0.875
